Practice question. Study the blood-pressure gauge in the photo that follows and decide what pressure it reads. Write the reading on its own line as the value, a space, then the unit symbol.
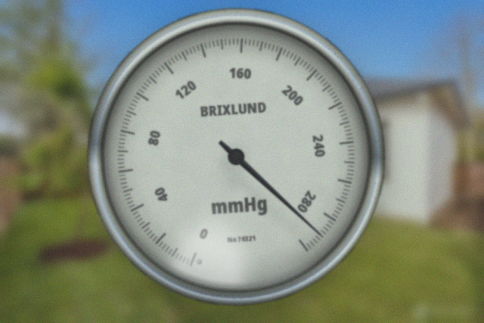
290 mmHg
